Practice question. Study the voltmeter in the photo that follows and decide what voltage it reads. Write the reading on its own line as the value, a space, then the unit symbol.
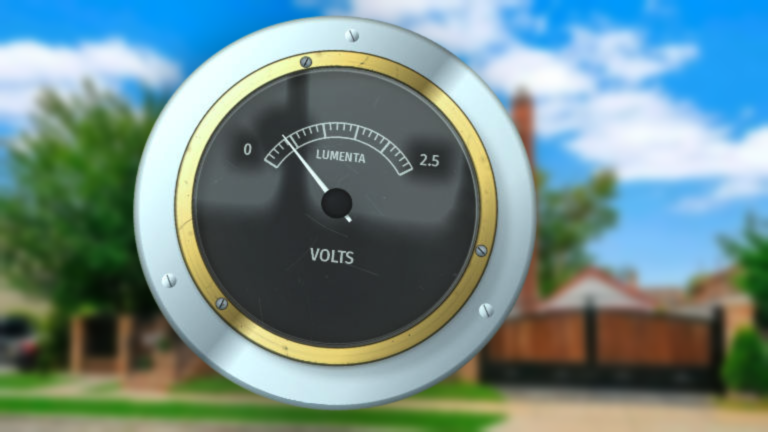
0.4 V
